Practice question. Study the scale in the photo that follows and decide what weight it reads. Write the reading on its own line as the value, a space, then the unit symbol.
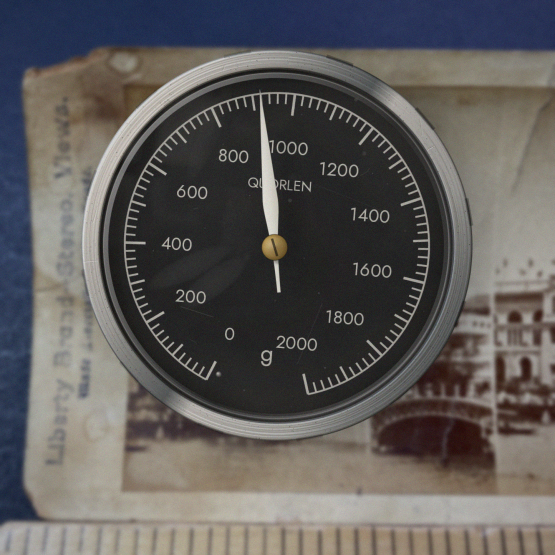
920 g
